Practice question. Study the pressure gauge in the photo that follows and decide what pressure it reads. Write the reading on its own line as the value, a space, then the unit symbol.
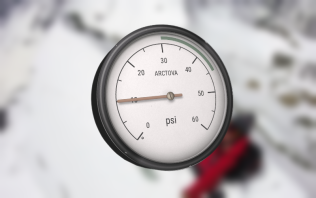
10 psi
